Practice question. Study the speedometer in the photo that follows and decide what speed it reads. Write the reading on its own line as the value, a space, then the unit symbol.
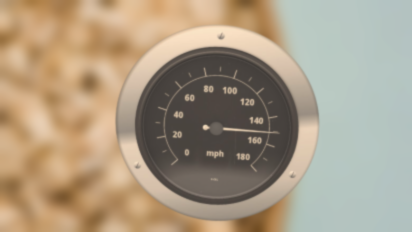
150 mph
